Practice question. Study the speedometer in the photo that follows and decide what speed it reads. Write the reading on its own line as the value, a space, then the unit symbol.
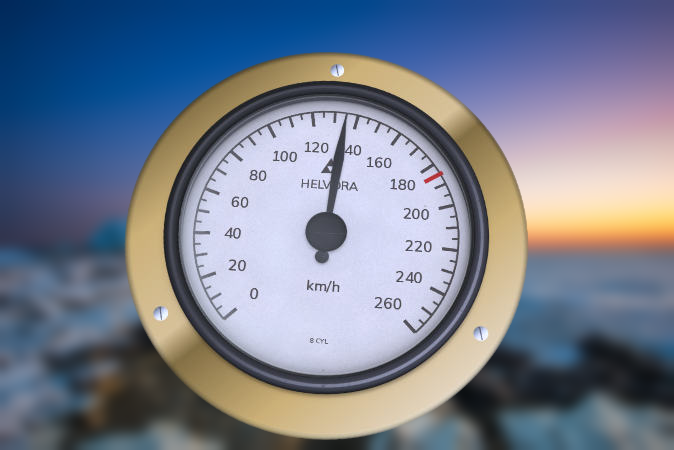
135 km/h
